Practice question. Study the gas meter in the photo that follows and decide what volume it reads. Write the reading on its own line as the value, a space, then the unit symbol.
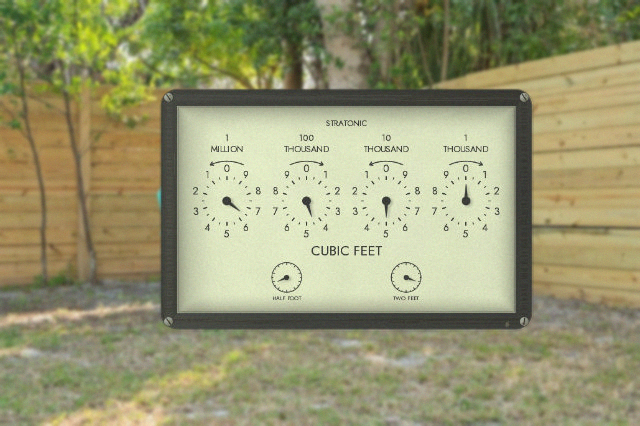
645000 ft³
